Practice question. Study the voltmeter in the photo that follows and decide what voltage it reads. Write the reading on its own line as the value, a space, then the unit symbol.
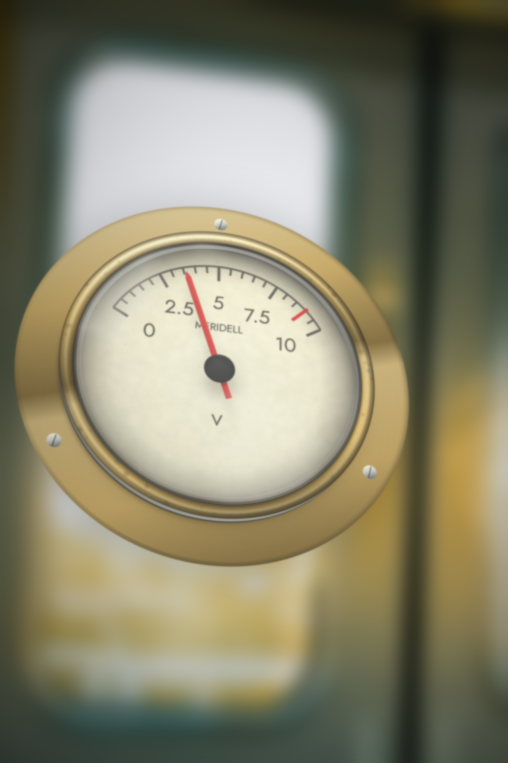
3.5 V
